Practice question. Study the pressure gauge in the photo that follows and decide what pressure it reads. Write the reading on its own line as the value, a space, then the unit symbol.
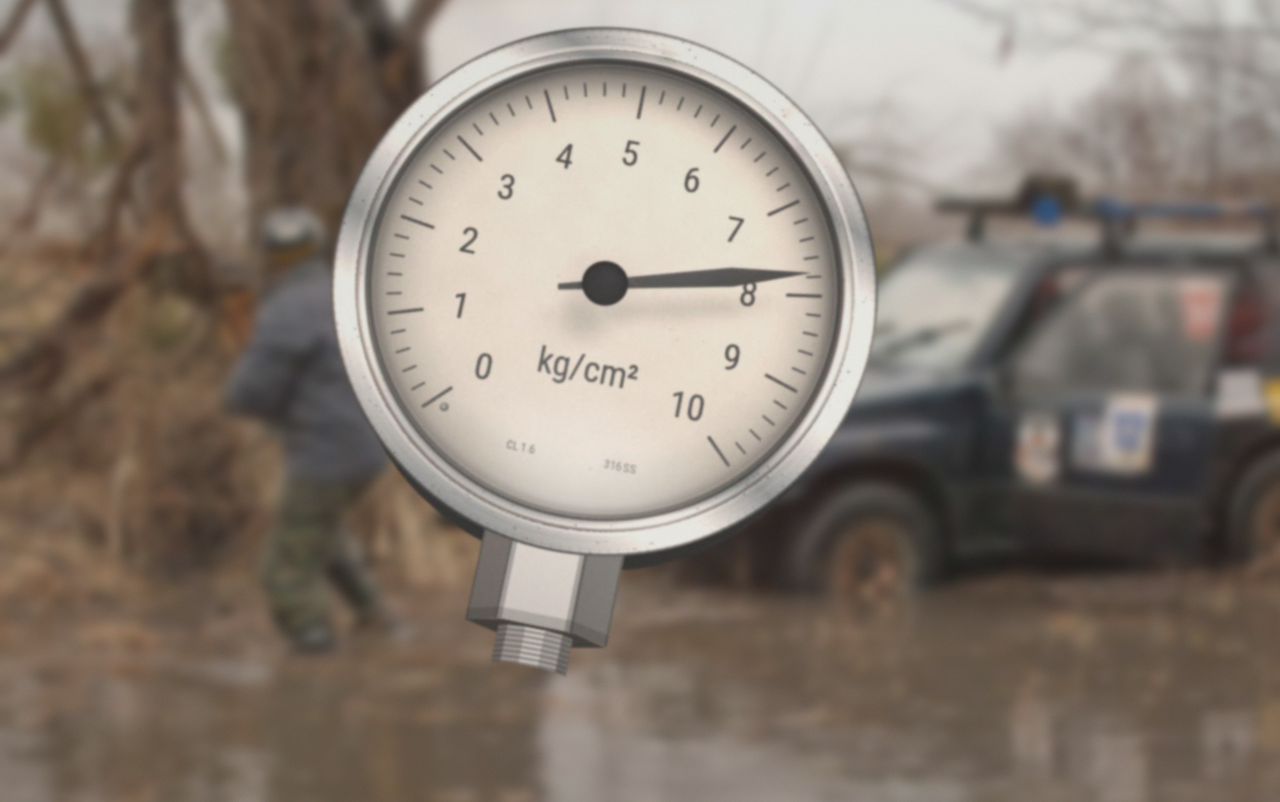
7.8 kg/cm²
